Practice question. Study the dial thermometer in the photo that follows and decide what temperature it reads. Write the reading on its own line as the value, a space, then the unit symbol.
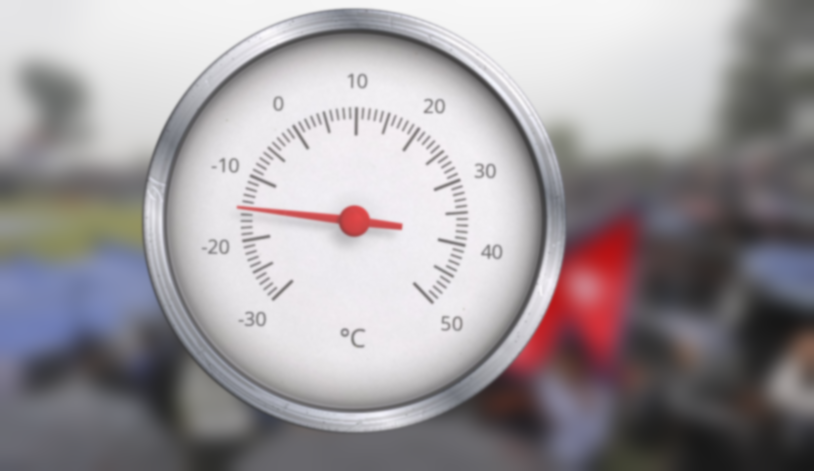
-15 °C
